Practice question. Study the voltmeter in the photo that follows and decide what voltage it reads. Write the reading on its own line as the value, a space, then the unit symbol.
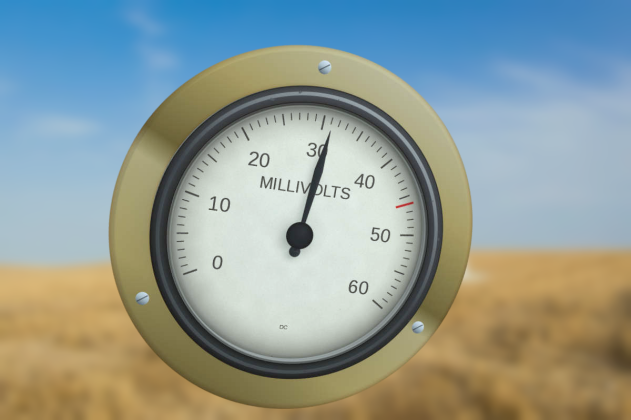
31 mV
